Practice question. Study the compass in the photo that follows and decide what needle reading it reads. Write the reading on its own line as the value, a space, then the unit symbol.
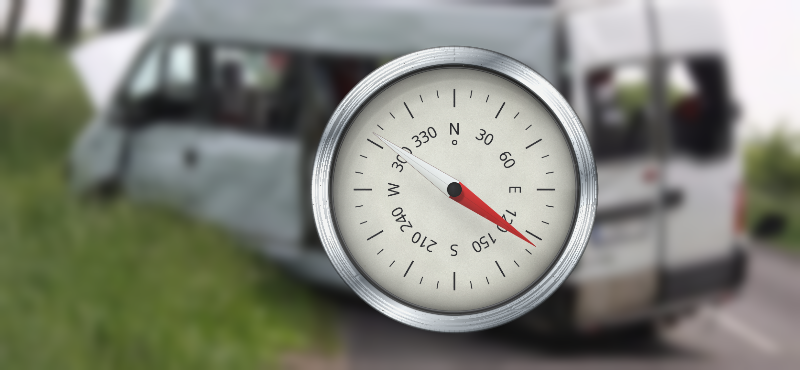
125 °
